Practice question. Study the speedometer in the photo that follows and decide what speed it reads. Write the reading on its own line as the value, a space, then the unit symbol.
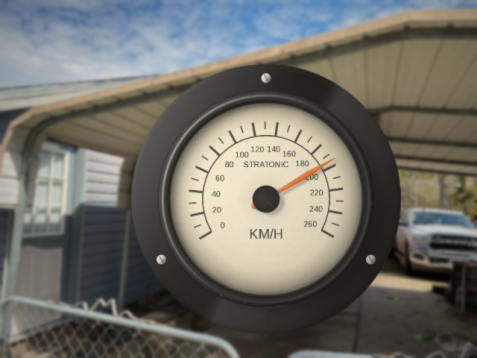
195 km/h
